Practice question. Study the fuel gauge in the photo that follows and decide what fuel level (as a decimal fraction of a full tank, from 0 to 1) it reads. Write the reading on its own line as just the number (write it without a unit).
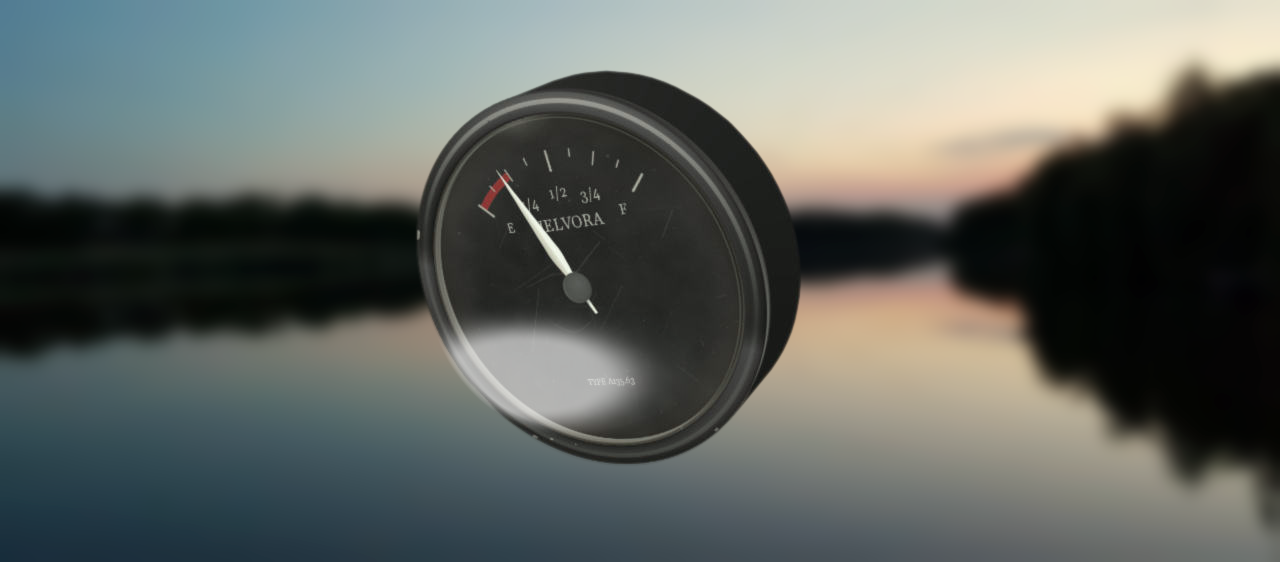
0.25
